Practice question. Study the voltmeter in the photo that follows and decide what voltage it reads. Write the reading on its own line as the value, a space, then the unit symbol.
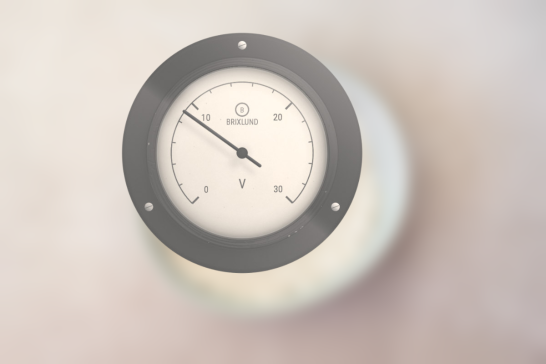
9 V
